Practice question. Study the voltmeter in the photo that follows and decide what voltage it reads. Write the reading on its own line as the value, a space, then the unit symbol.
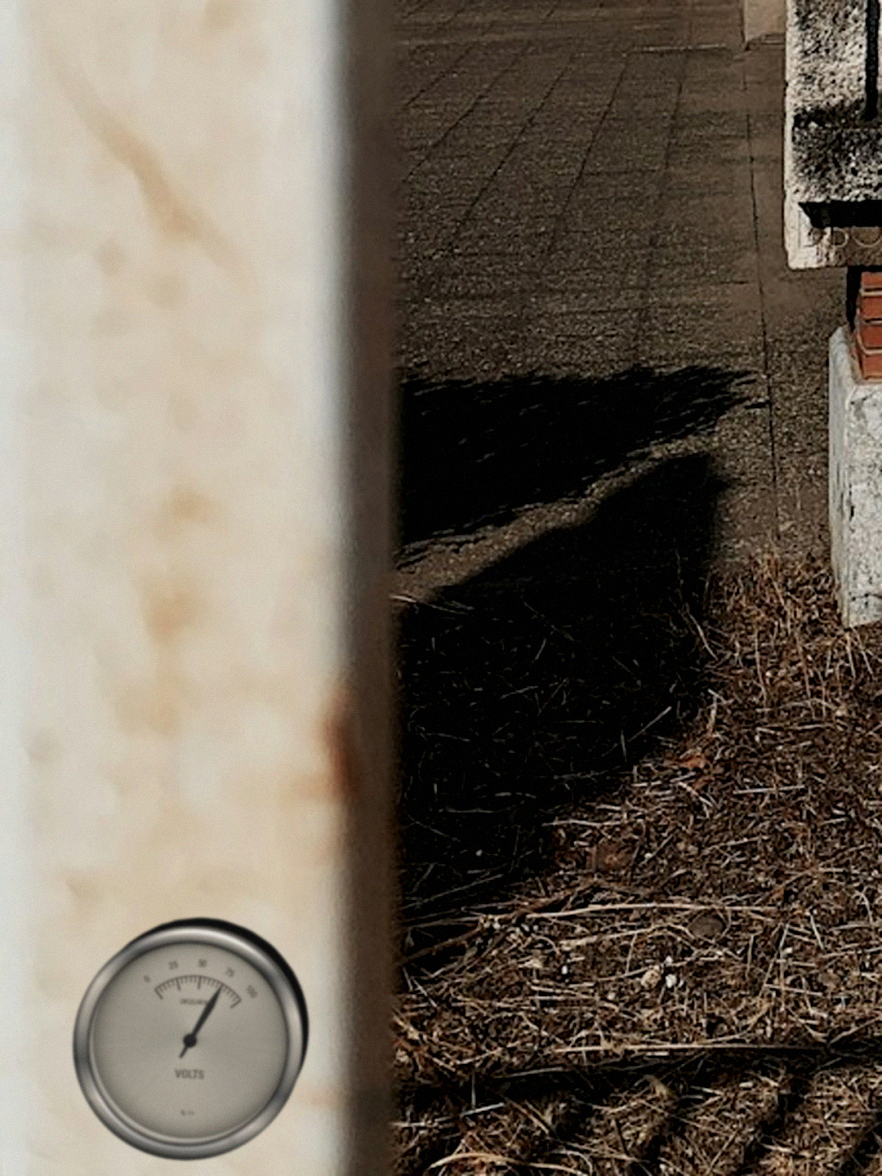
75 V
